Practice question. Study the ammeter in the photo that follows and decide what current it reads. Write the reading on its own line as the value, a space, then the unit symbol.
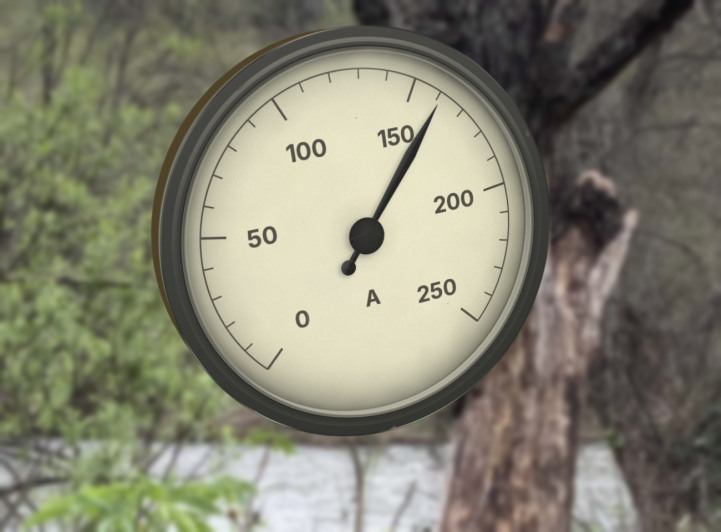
160 A
